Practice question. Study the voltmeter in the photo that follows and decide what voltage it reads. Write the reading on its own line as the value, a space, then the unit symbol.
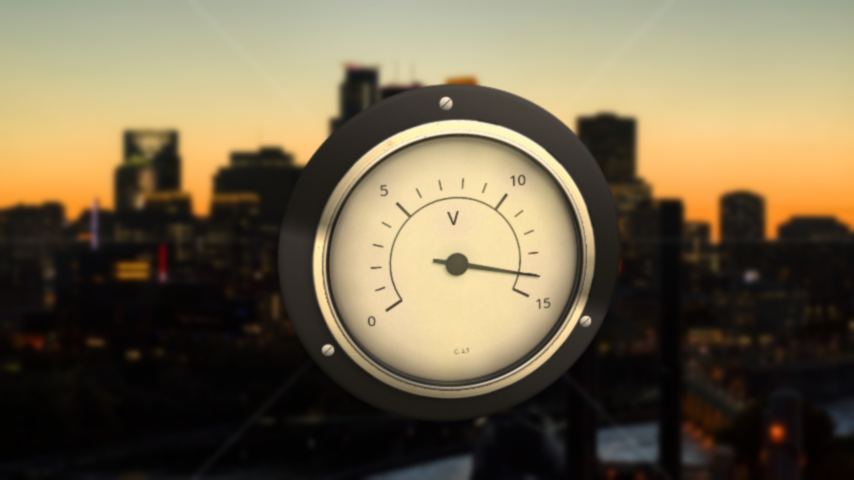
14 V
